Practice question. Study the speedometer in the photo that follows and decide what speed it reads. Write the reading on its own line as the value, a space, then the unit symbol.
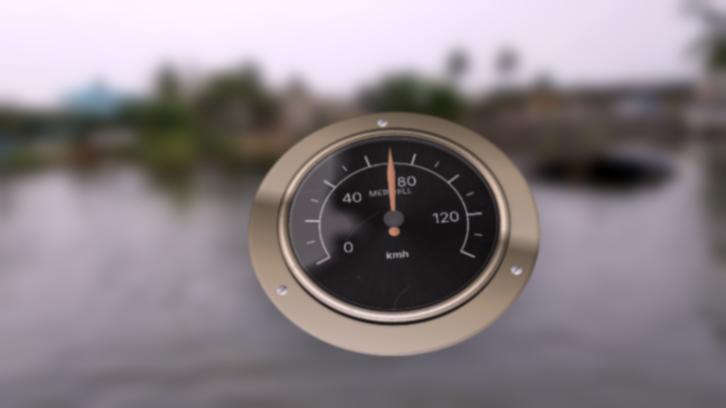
70 km/h
